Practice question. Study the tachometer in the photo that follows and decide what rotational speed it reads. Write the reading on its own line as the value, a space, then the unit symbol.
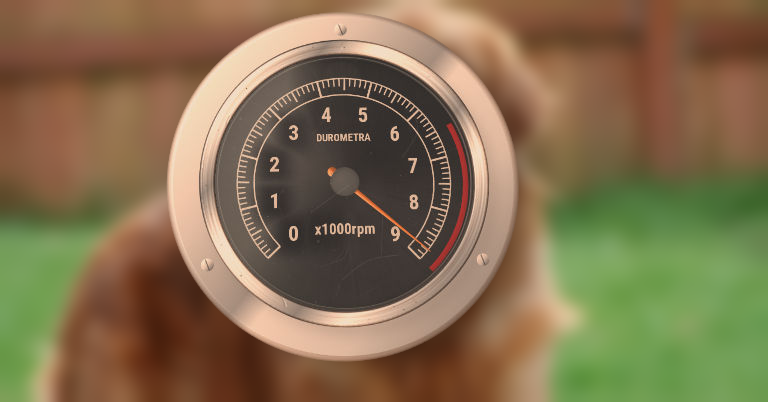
8800 rpm
